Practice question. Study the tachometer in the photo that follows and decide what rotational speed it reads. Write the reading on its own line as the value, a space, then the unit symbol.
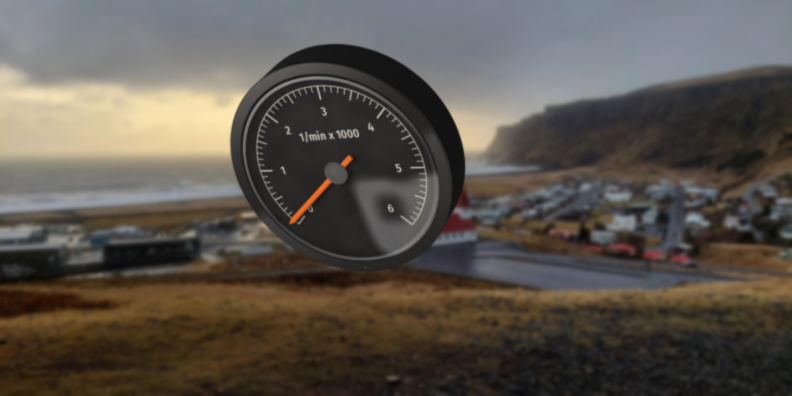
100 rpm
